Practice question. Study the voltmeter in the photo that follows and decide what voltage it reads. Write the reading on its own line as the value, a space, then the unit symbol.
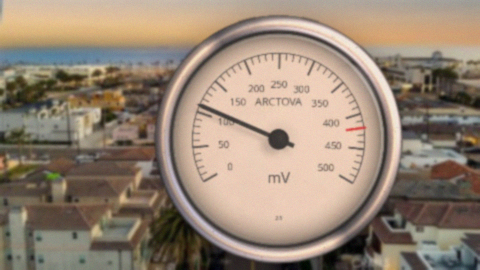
110 mV
